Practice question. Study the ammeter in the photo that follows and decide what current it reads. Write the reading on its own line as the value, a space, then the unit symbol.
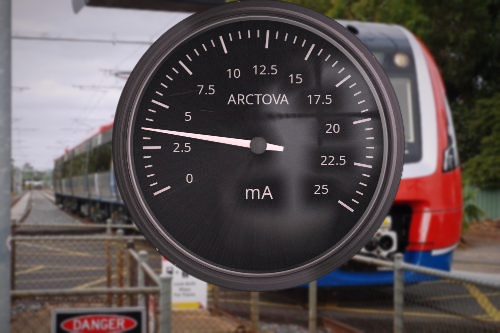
3.5 mA
